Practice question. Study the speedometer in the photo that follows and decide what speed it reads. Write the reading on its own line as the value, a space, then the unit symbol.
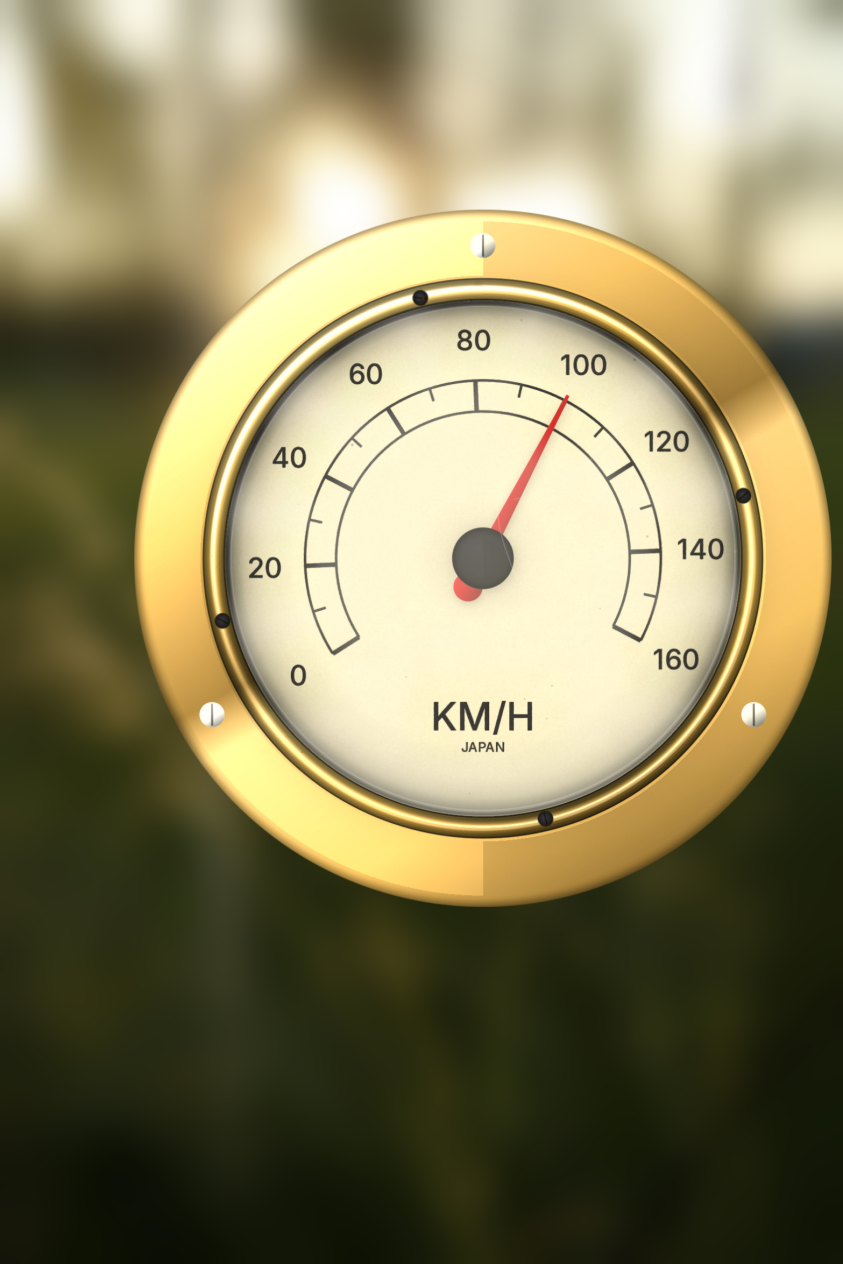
100 km/h
